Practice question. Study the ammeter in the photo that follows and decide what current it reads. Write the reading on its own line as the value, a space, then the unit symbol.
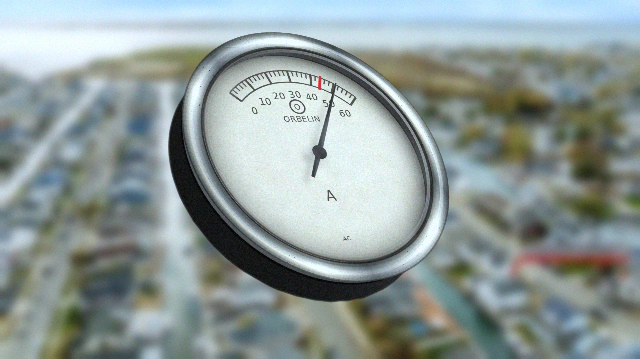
50 A
